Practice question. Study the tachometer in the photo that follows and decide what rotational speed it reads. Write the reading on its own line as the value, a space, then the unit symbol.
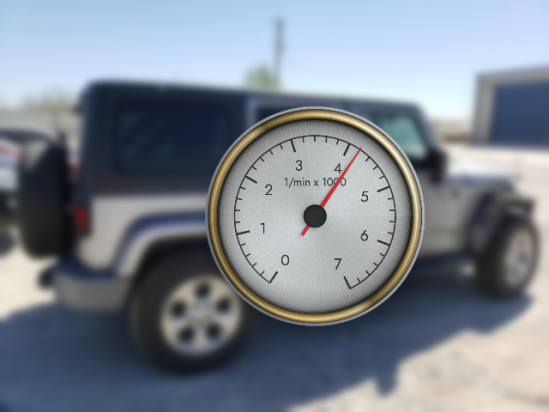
4200 rpm
